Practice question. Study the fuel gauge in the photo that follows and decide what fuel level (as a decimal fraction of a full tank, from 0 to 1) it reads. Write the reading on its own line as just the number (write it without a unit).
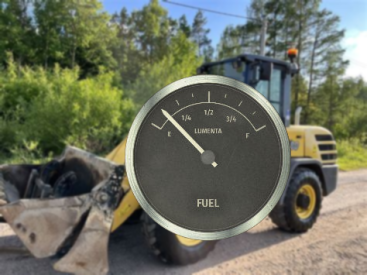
0.125
